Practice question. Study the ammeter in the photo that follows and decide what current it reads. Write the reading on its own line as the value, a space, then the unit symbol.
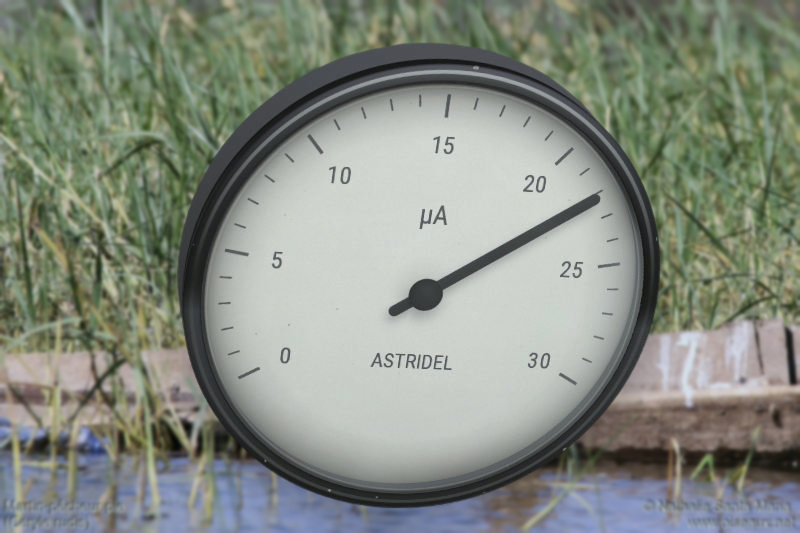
22 µA
